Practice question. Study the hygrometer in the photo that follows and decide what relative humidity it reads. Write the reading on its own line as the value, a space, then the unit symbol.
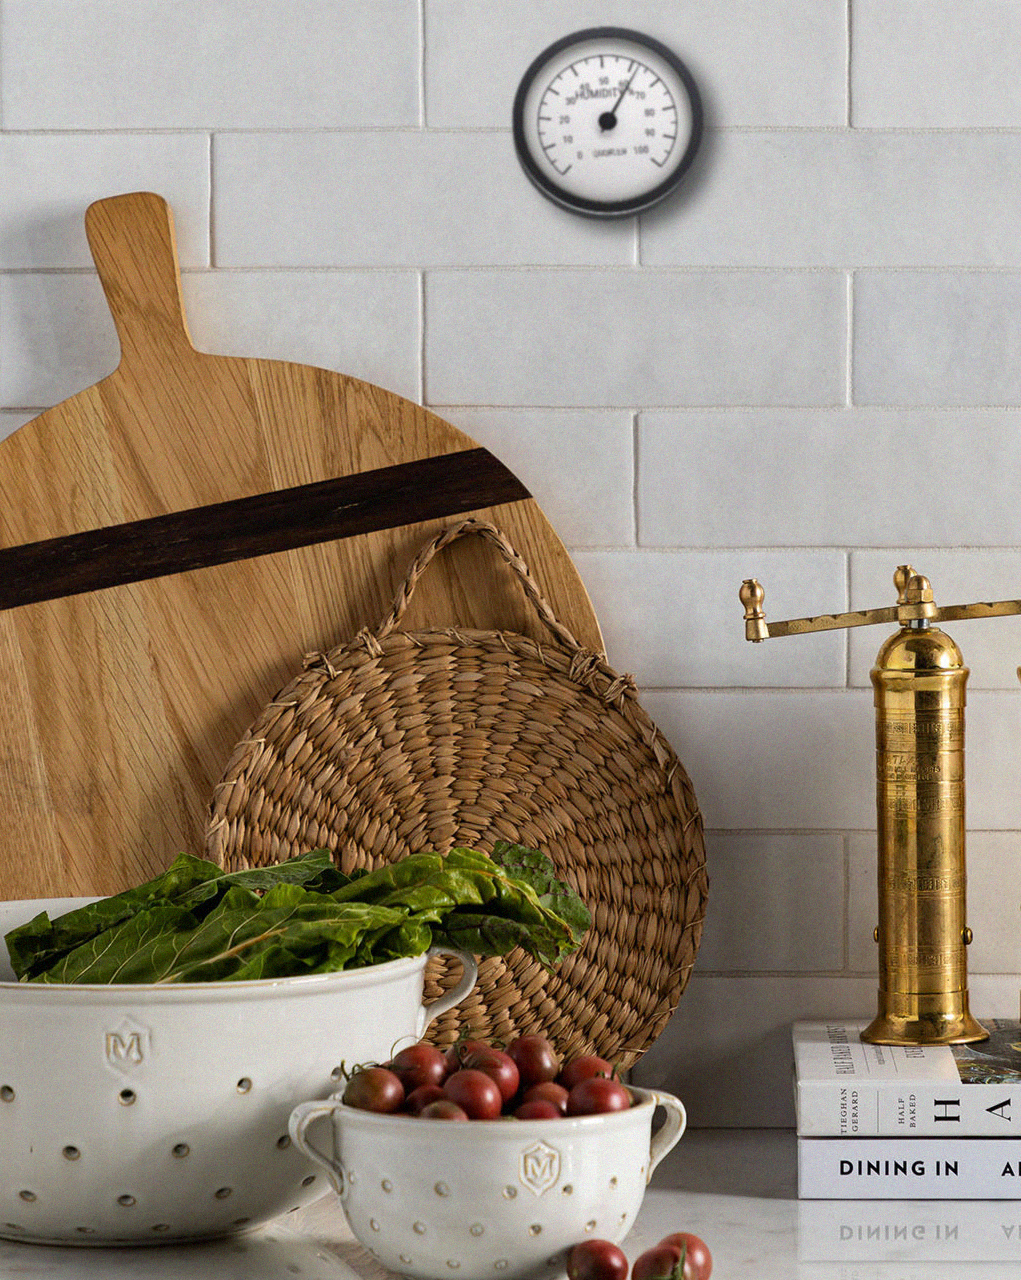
62.5 %
